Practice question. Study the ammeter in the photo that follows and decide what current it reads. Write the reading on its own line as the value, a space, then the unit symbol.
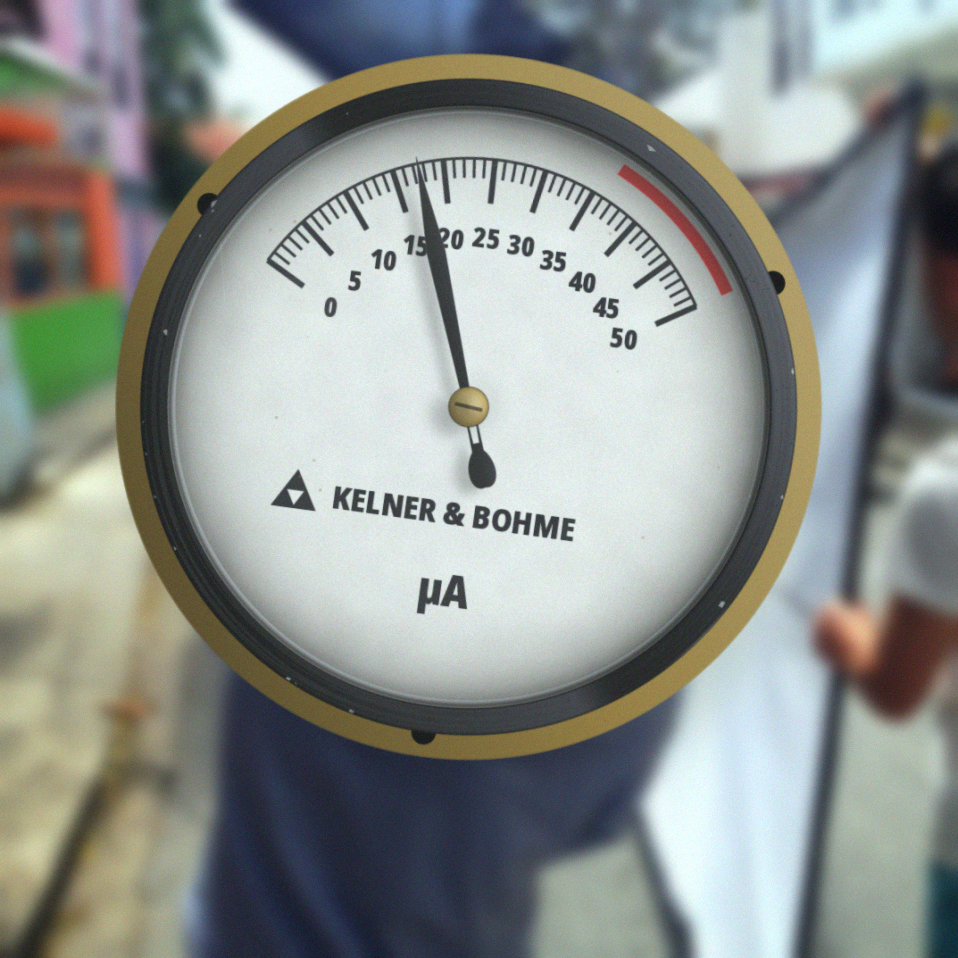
17.5 µA
